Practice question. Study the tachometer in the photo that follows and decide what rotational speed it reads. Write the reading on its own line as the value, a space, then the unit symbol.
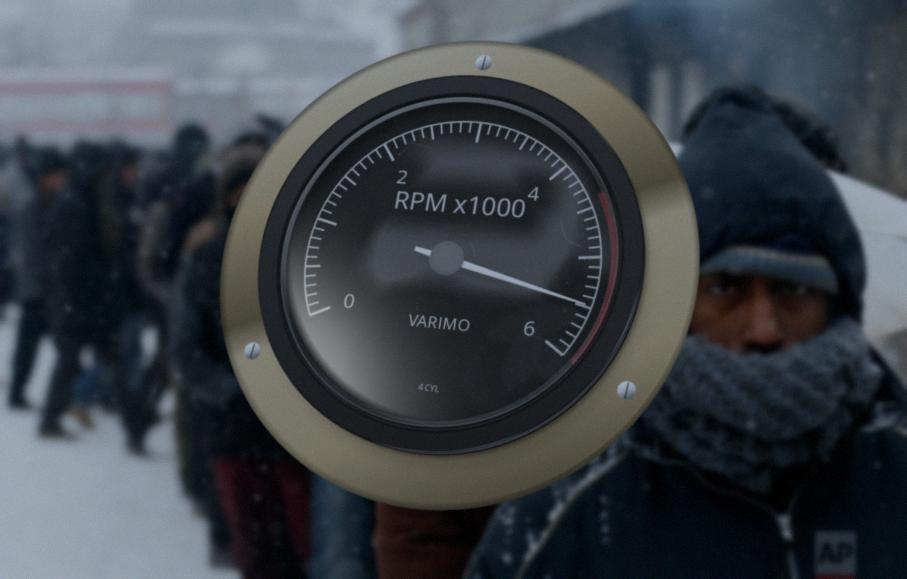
5500 rpm
